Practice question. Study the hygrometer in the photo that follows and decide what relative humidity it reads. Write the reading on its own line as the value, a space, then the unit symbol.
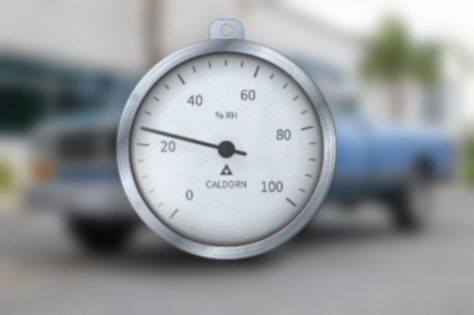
24 %
